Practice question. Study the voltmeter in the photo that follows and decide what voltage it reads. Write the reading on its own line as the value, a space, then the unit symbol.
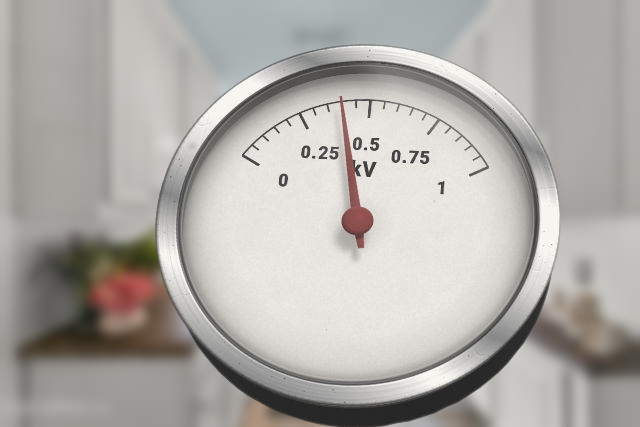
0.4 kV
